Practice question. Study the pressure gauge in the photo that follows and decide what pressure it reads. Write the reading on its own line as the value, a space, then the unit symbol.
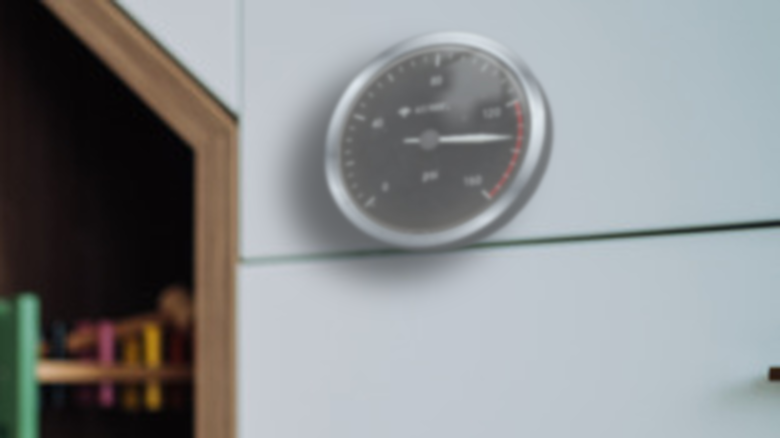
135 psi
